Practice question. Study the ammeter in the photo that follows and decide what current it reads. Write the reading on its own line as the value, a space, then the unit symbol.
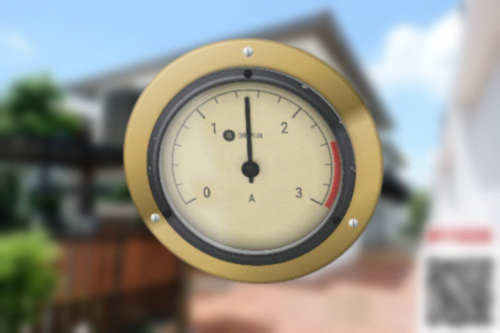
1.5 A
